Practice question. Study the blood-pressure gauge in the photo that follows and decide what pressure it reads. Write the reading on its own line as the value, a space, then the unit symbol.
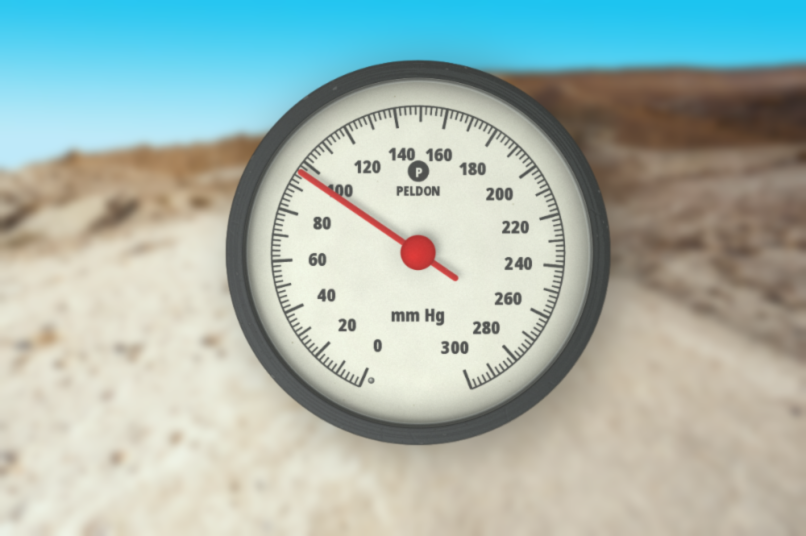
96 mmHg
